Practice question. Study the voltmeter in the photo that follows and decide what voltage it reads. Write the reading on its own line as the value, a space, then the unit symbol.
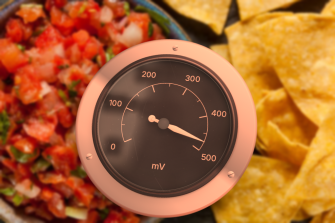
475 mV
